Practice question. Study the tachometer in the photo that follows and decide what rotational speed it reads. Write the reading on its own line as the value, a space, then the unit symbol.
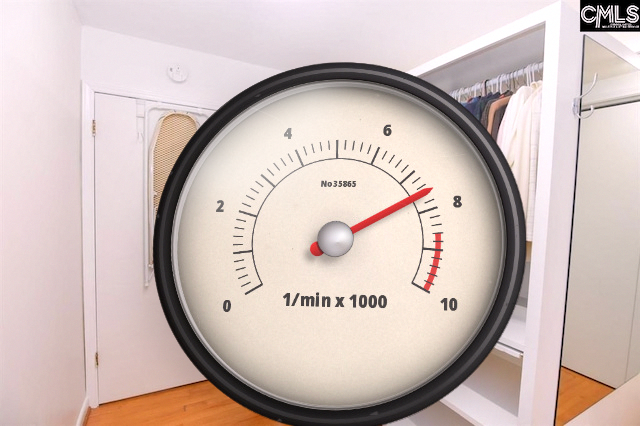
7600 rpm
